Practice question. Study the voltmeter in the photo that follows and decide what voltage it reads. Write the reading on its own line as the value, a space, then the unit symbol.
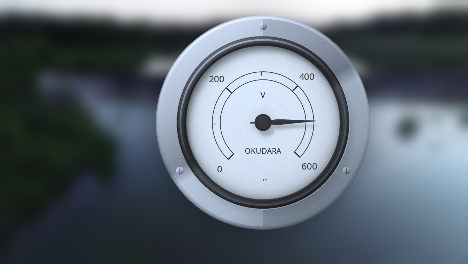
500 V
